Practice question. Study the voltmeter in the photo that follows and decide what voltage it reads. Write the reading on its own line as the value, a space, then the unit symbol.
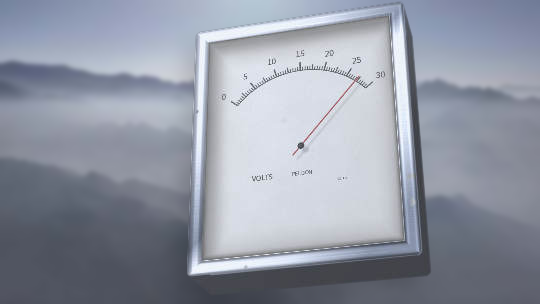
27.5 V
